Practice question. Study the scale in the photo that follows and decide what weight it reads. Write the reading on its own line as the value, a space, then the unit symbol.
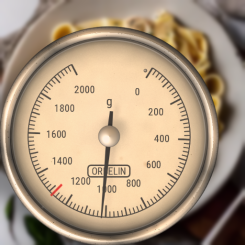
1020 g
